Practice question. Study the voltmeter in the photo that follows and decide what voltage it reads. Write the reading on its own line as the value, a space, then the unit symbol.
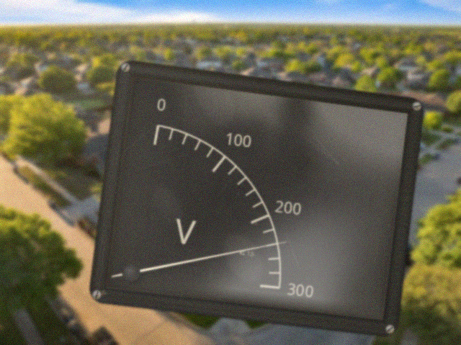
240 V
